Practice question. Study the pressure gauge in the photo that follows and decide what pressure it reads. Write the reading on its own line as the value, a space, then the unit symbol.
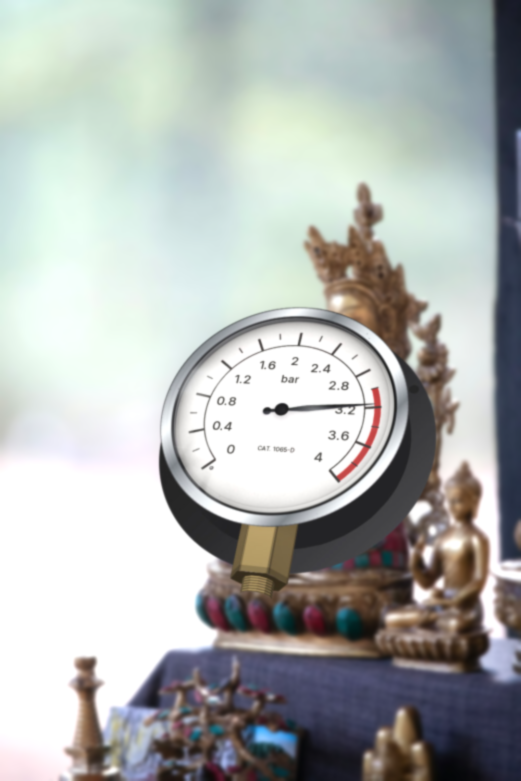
3.2 bar
